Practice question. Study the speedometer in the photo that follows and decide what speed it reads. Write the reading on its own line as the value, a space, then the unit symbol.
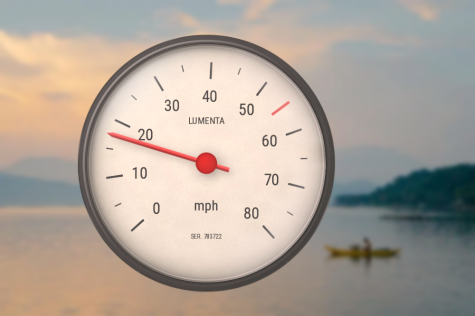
17.5 mph
